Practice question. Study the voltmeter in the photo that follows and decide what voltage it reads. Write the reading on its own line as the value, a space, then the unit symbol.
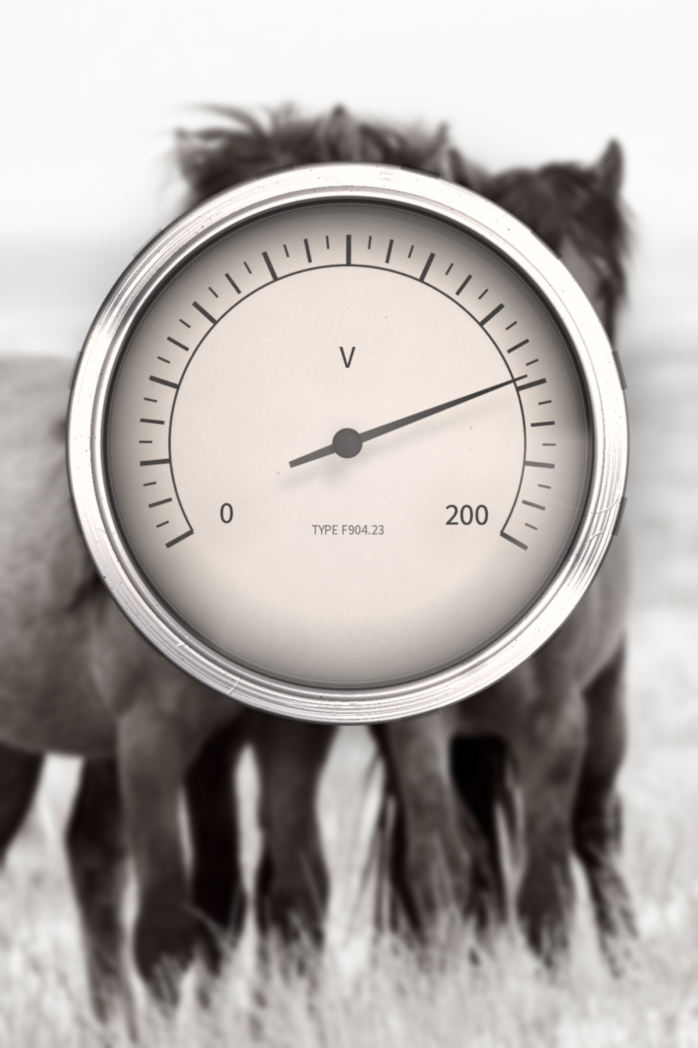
157.5 V
